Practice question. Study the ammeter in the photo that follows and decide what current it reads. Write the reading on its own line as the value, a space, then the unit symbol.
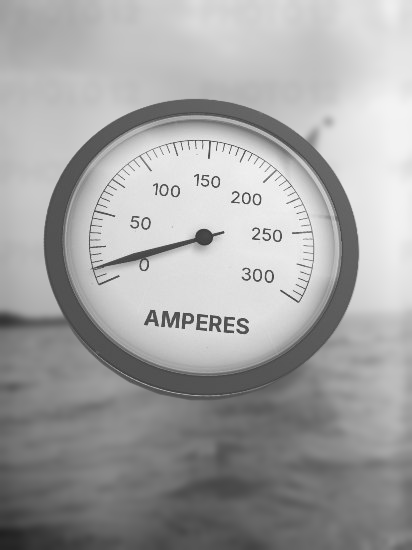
10 A
